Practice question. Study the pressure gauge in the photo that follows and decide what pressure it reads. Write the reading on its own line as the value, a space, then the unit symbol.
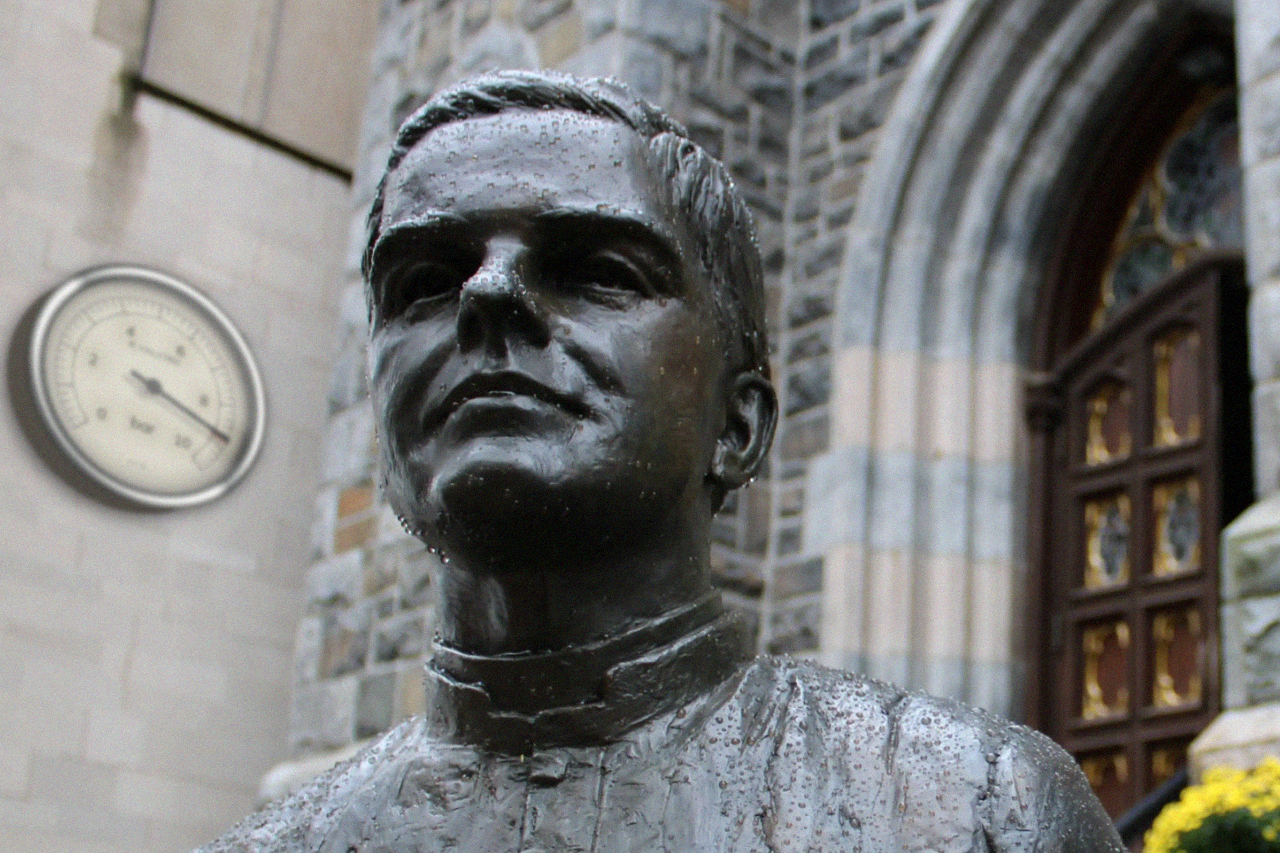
9 bar
